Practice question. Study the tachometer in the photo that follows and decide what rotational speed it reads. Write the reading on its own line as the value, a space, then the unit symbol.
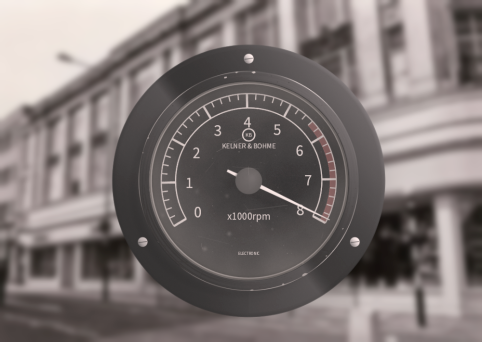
7900 rpm
